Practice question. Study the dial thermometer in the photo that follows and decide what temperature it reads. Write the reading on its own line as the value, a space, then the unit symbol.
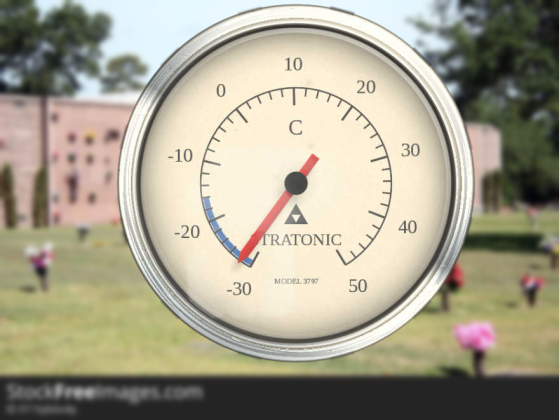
-28 °C
